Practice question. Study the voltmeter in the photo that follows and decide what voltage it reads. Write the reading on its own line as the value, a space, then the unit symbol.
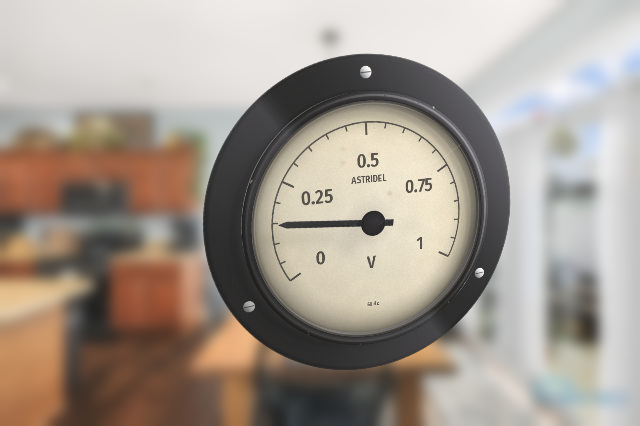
0.15 V
